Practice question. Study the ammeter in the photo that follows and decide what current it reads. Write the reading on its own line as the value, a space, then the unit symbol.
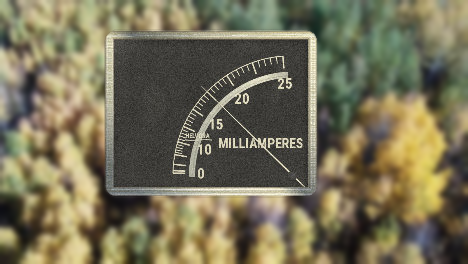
17.5 mA
